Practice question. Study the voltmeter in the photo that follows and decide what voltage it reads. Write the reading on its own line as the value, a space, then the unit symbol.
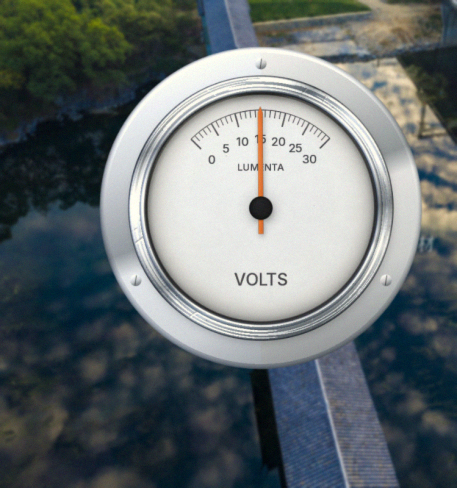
15 V
